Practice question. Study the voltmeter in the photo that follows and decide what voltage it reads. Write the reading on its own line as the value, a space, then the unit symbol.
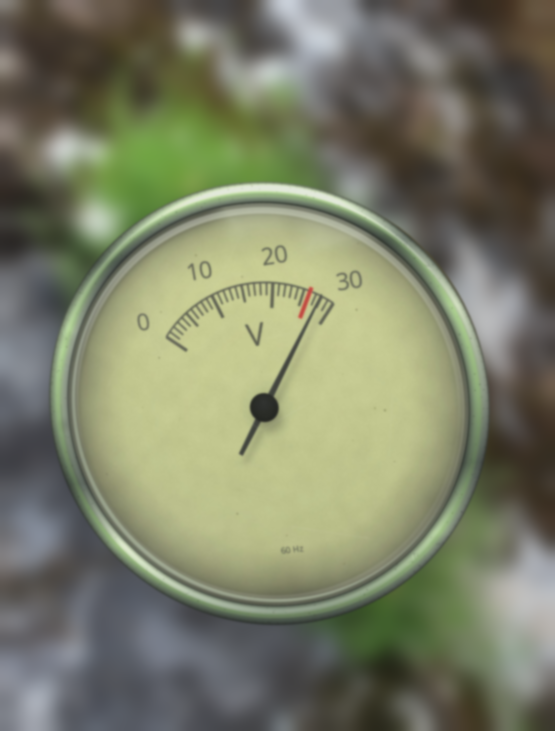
28 V
